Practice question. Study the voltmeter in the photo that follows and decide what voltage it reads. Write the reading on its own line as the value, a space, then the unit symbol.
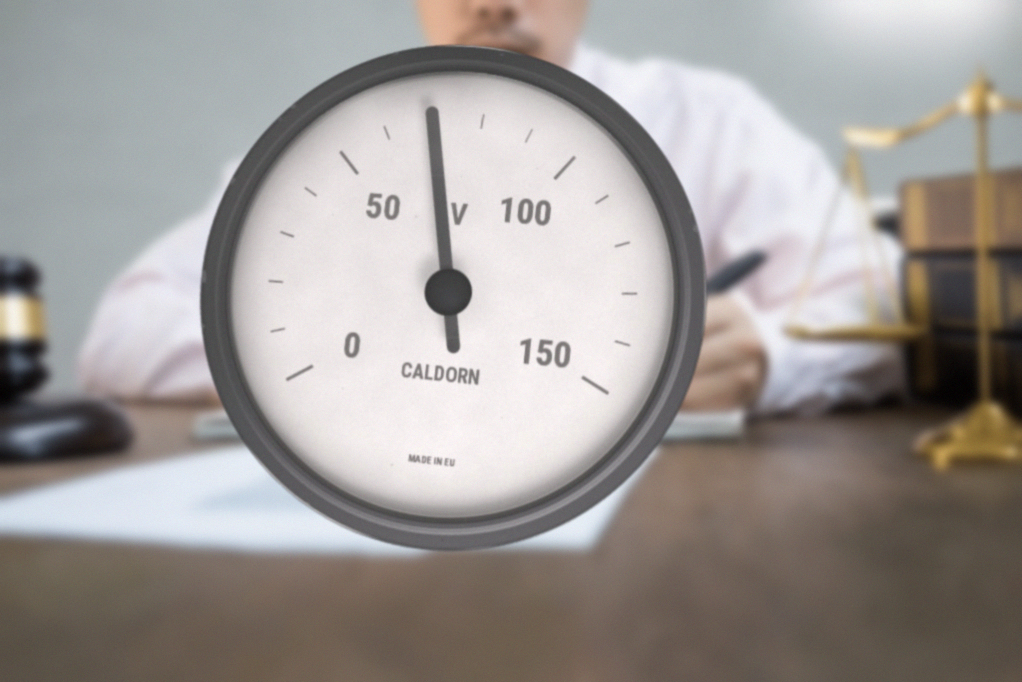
70 V
